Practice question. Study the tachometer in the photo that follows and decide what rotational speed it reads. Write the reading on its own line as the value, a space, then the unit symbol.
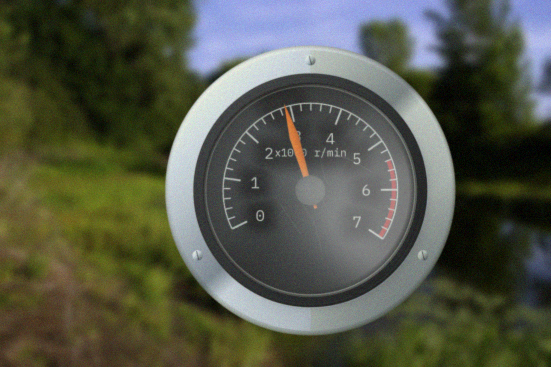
2900 rpm
